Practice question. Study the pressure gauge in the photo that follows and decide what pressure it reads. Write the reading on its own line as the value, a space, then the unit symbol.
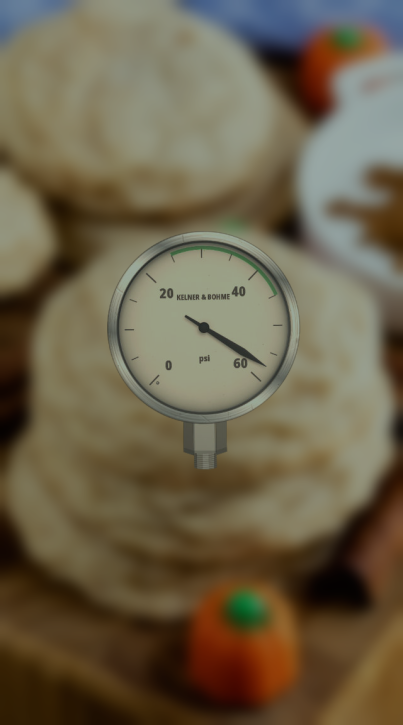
57.5 psi
